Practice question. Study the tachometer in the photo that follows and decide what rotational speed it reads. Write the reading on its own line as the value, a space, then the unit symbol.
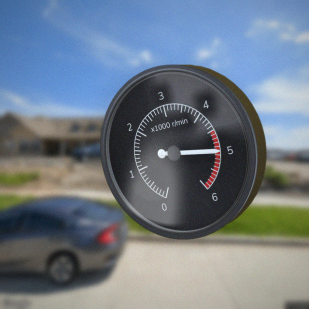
5000 rpm
